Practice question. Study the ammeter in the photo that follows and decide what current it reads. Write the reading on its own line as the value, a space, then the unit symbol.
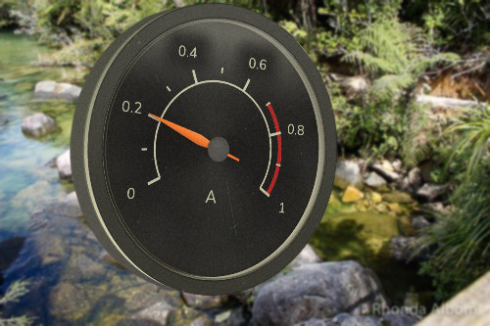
0.2 A
